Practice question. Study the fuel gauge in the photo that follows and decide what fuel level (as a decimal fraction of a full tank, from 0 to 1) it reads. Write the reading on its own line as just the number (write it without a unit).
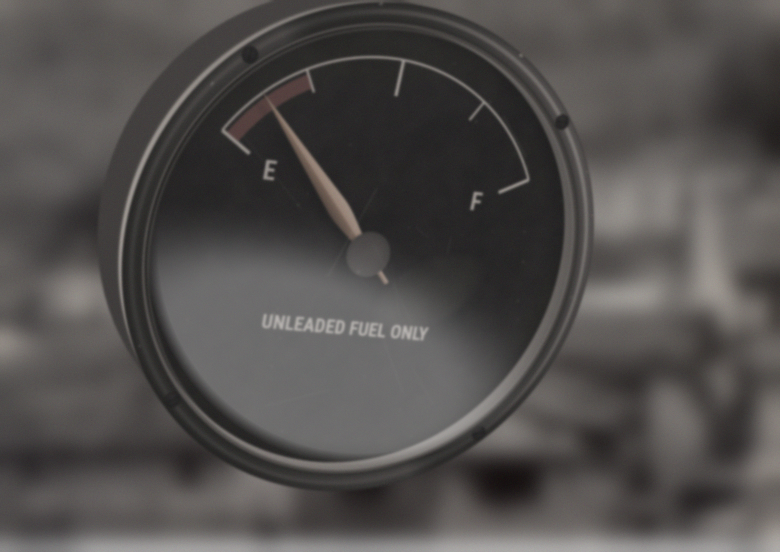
0.125
